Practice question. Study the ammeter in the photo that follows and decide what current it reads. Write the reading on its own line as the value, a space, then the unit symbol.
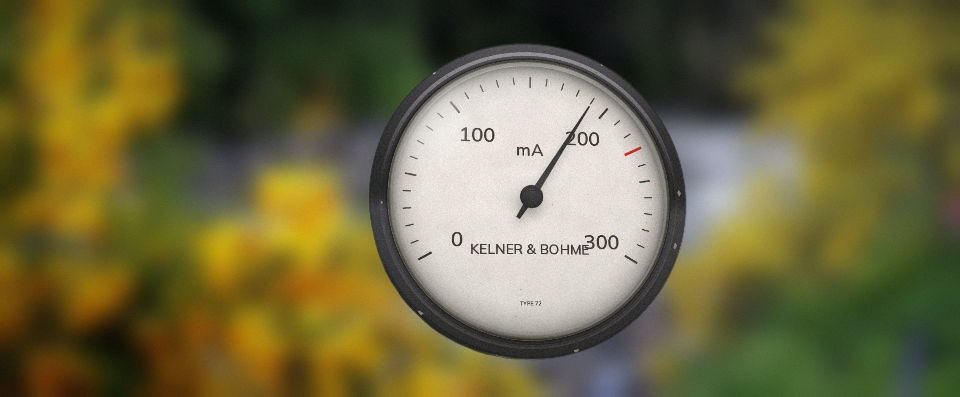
190 mA
